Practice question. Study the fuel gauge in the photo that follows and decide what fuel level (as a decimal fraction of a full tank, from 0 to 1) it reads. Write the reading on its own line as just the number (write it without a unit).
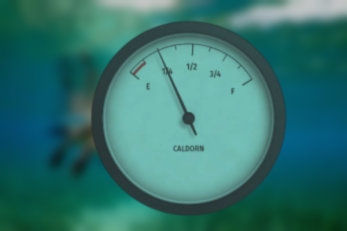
0.25
